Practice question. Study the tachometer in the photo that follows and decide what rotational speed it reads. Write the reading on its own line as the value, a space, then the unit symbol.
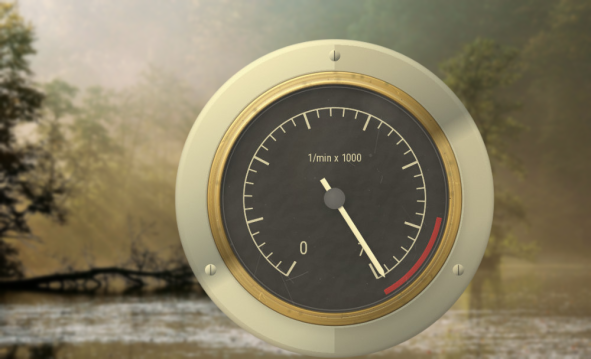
6900 rpm
